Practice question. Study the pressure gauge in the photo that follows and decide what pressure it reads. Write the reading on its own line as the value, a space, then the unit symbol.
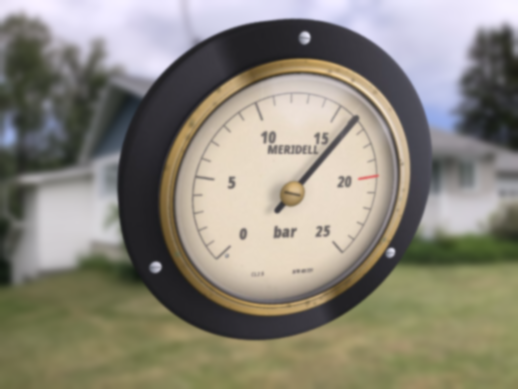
16 bar
